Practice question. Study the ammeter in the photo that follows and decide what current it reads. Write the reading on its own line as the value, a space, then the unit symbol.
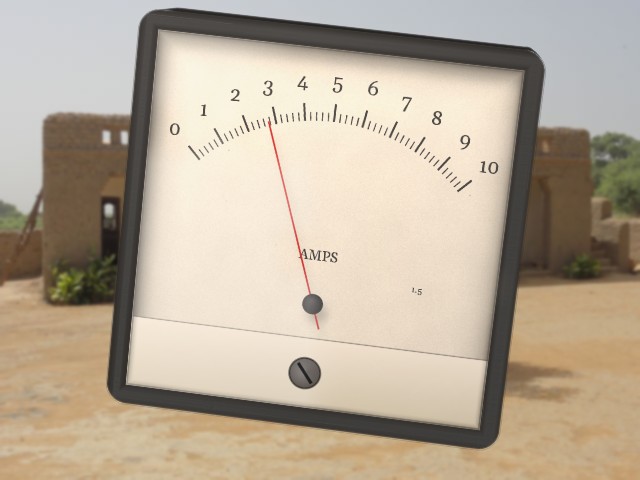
2.8 A
